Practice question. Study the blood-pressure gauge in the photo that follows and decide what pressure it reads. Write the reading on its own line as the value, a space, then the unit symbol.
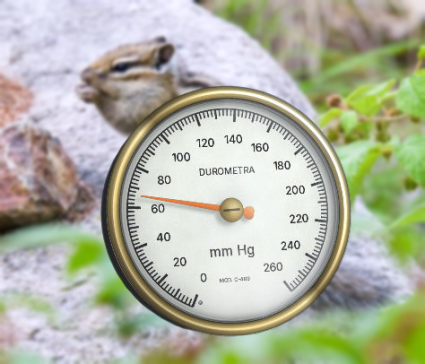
66 mmHg
